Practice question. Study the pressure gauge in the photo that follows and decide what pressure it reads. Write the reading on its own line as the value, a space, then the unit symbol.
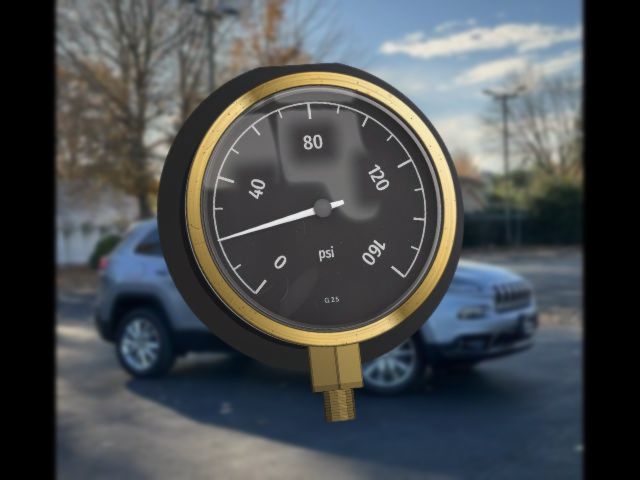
20 psi
